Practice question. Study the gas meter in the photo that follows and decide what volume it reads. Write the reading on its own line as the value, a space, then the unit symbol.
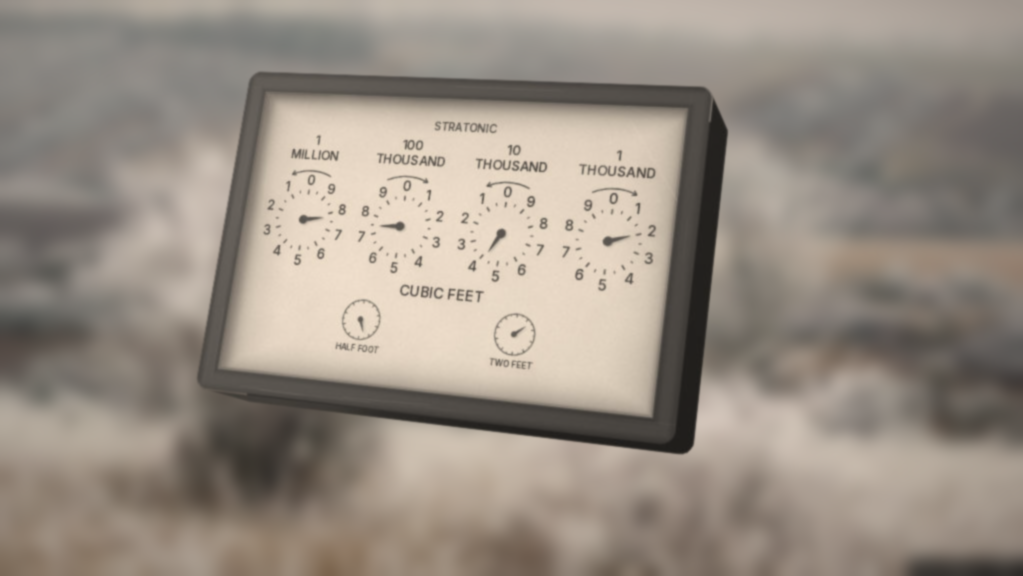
774200 ft³
